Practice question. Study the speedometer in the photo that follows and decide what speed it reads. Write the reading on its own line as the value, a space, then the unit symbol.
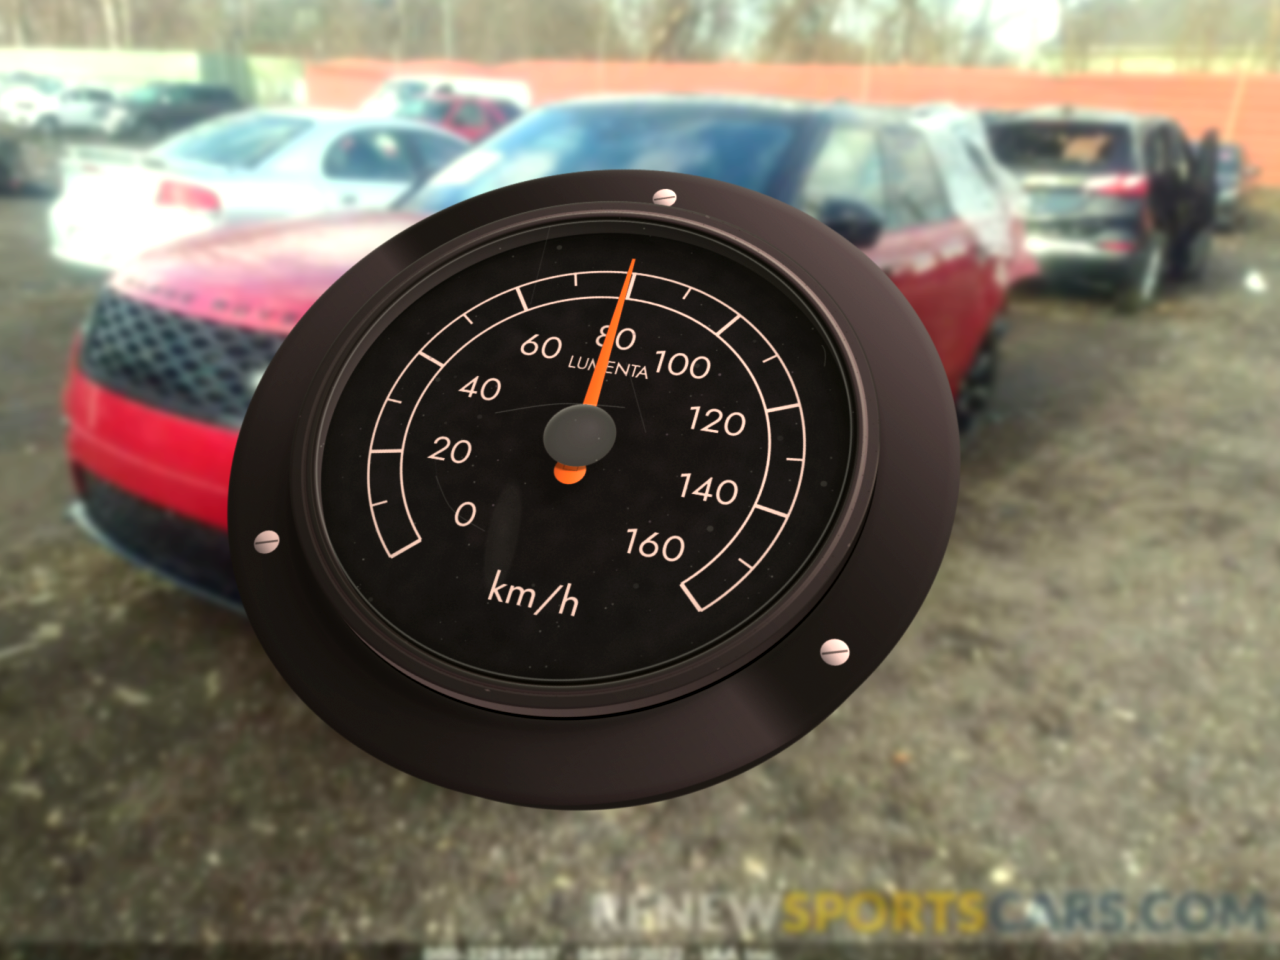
80 km/h
